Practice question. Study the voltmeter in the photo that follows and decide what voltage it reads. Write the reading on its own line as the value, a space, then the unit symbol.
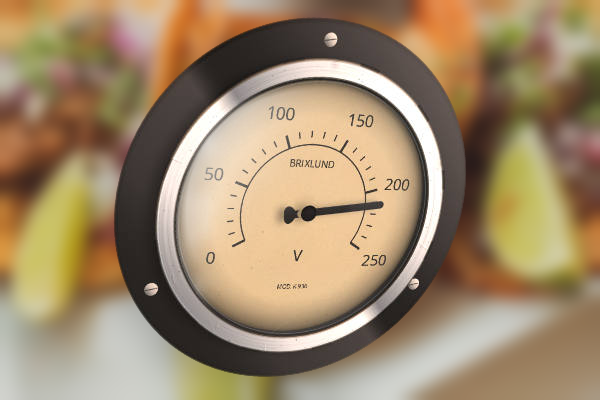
210 V
